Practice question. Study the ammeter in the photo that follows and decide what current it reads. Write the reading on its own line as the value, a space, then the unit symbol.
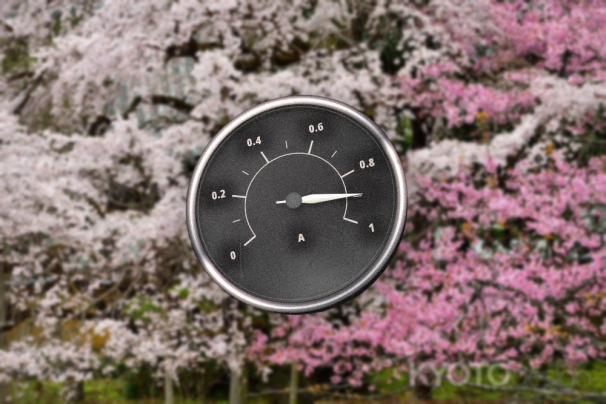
0.9 A
